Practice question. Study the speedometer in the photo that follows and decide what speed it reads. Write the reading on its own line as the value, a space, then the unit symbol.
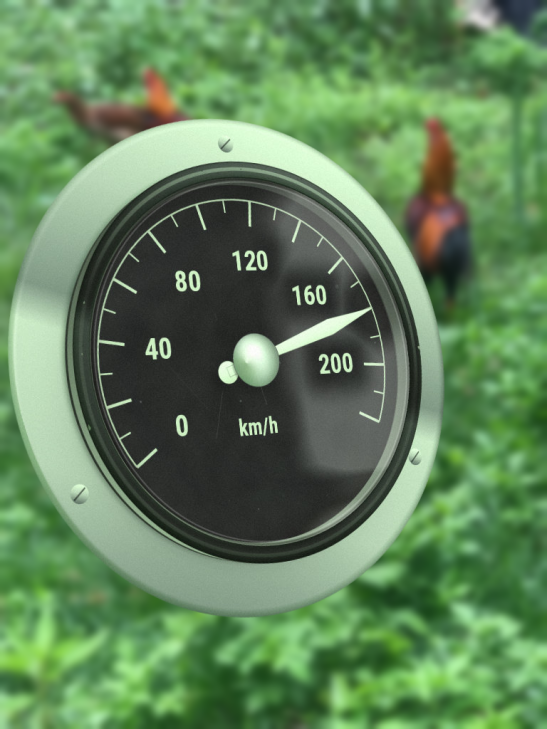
180 km/h
